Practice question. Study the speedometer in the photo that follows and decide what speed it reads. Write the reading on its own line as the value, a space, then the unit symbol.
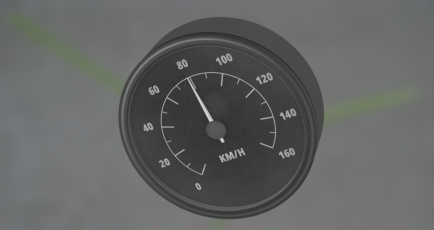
80 km/h
